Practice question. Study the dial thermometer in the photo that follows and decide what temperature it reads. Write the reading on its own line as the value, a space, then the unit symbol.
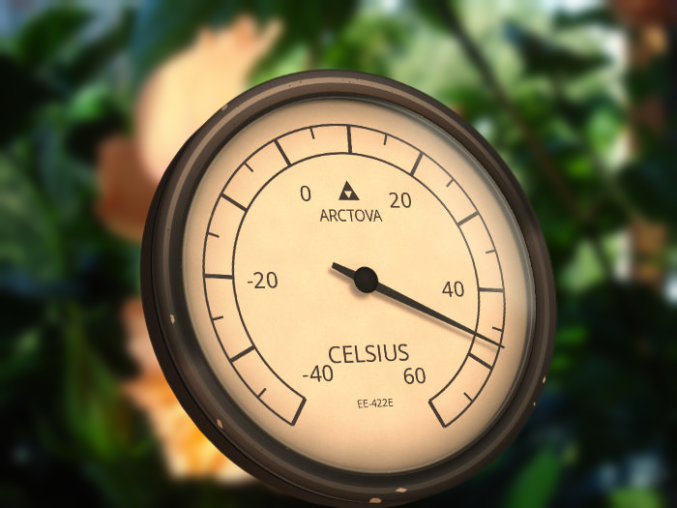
47.5 °C
